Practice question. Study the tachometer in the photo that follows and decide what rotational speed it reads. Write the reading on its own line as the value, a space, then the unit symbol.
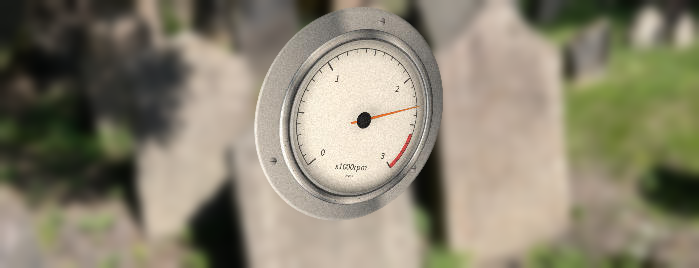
2300 rpm
